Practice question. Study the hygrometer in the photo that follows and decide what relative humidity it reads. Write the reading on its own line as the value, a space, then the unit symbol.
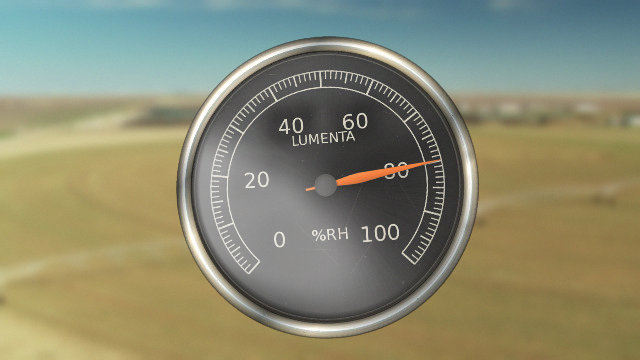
80 %
